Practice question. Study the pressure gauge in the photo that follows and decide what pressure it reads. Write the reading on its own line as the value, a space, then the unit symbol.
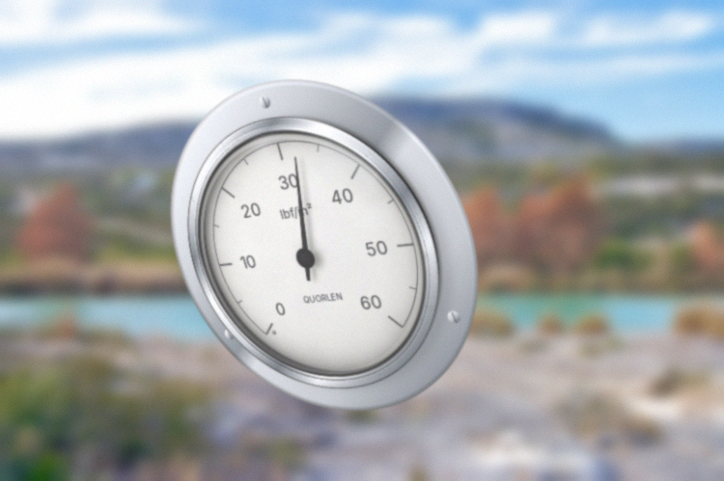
32.5 psi
